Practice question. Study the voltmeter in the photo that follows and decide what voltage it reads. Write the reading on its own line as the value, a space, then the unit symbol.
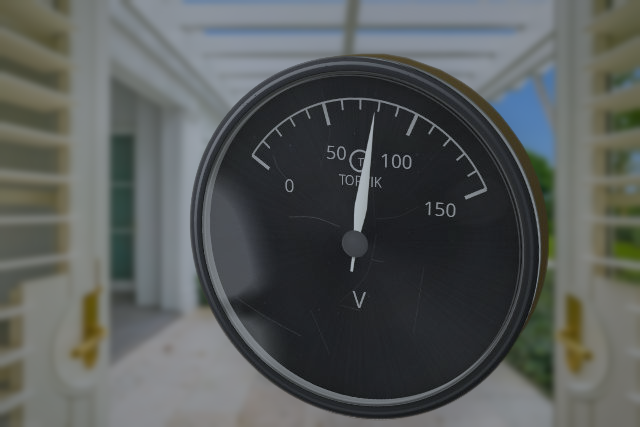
80 V
